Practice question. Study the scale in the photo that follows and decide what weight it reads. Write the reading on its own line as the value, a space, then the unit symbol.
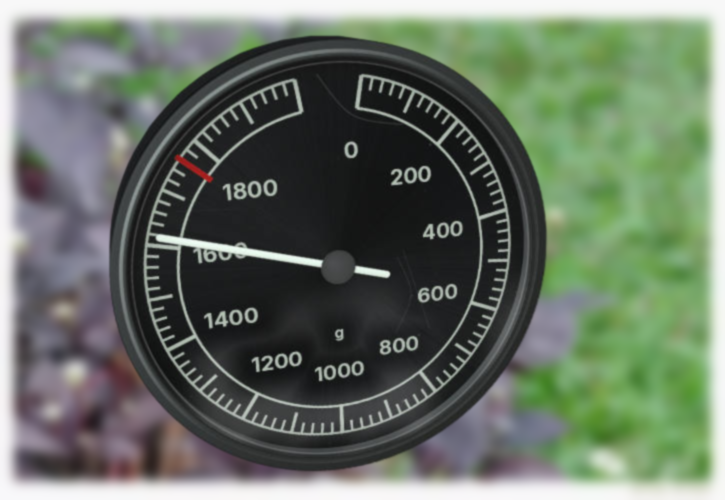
1620 g
